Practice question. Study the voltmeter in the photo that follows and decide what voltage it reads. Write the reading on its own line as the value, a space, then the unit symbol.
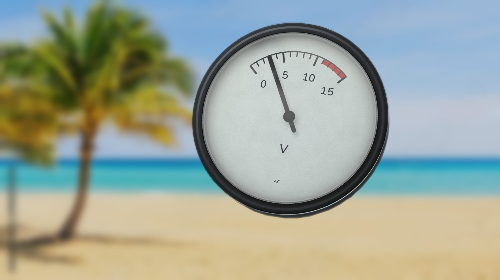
3 V
